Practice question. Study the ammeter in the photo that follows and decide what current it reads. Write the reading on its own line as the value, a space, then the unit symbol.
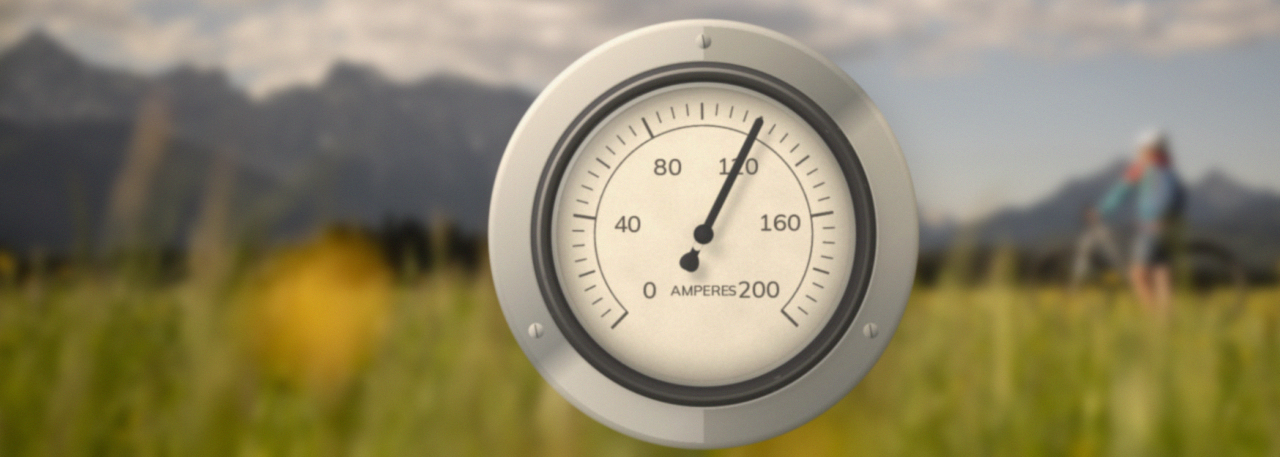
120 A
